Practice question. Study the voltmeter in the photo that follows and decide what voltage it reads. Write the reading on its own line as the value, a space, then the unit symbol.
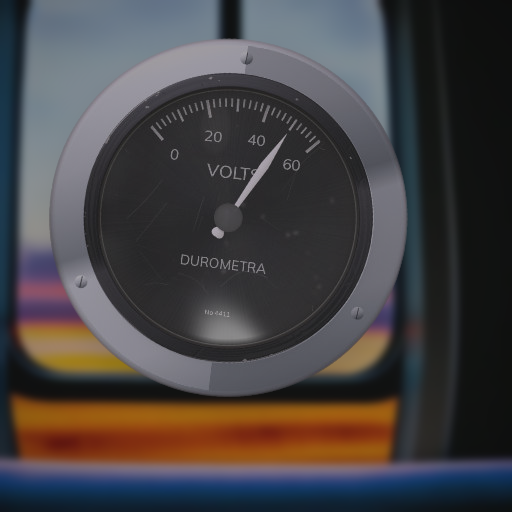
50 V
